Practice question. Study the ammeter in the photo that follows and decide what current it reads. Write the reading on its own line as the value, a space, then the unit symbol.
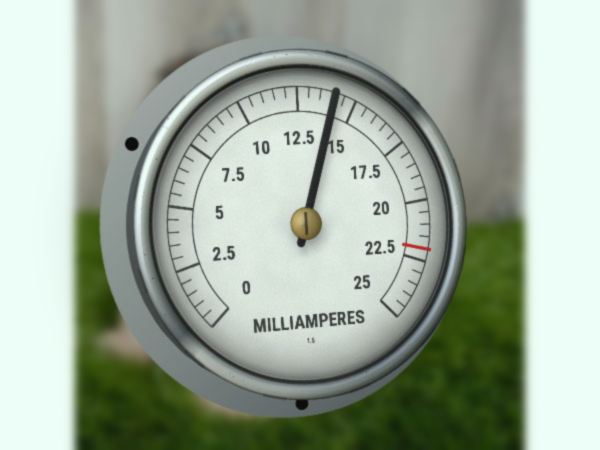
14 mA
